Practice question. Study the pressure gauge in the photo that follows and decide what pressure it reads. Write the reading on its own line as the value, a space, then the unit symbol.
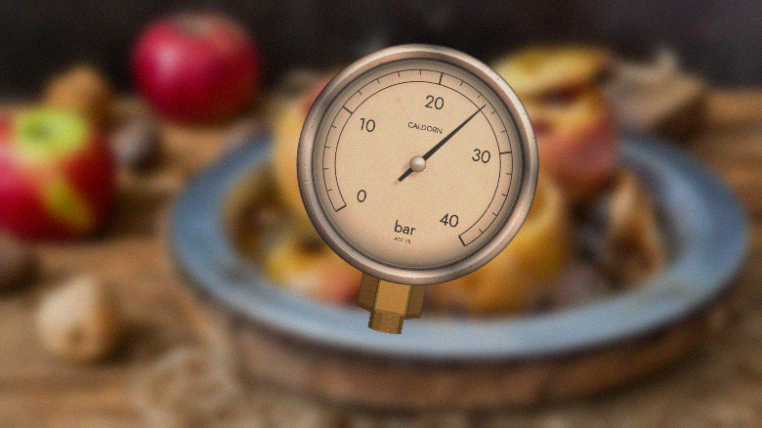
25 bar
